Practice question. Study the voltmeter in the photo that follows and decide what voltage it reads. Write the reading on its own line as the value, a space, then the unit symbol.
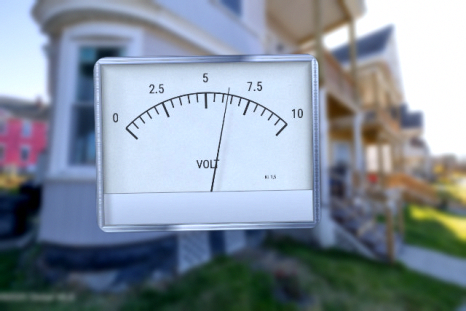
6.25 V
